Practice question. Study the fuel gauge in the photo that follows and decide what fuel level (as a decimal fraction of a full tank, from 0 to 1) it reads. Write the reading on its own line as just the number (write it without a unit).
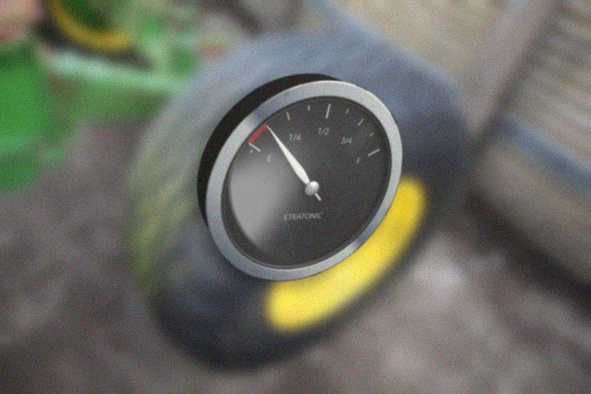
0.125
